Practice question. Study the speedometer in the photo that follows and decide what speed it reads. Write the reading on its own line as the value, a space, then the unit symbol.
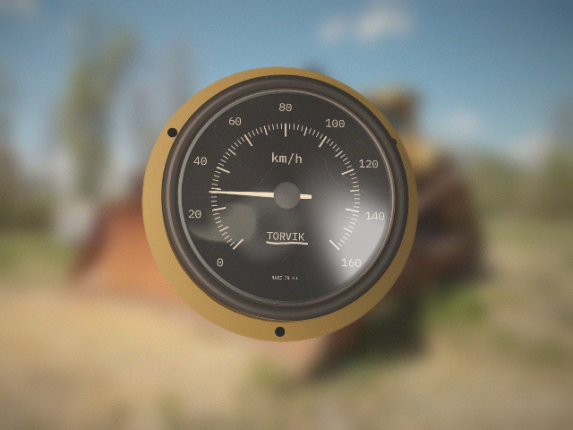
28 km/h
